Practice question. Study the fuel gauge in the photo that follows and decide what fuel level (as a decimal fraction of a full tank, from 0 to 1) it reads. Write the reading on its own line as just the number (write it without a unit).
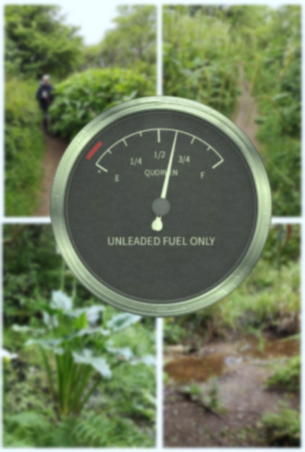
0.625
